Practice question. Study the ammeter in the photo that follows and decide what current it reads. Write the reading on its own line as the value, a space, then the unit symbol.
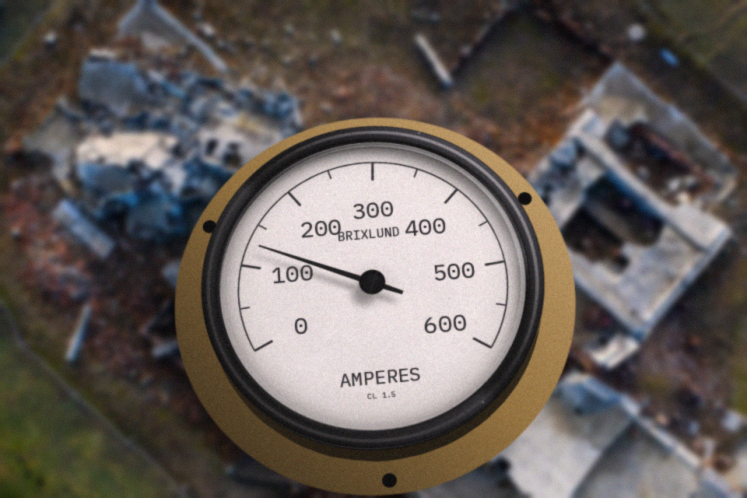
125 A
